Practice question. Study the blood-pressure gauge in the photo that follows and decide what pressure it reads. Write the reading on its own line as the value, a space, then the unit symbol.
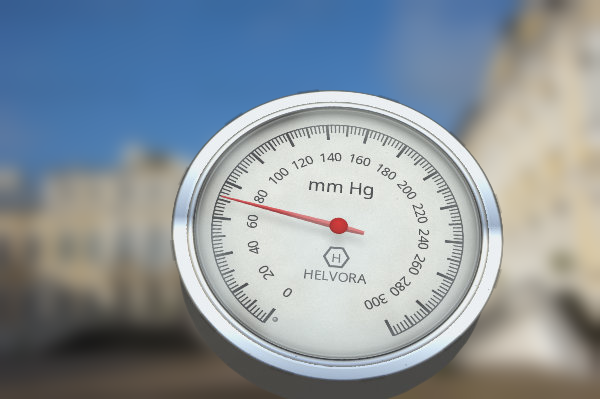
70 mmHg
